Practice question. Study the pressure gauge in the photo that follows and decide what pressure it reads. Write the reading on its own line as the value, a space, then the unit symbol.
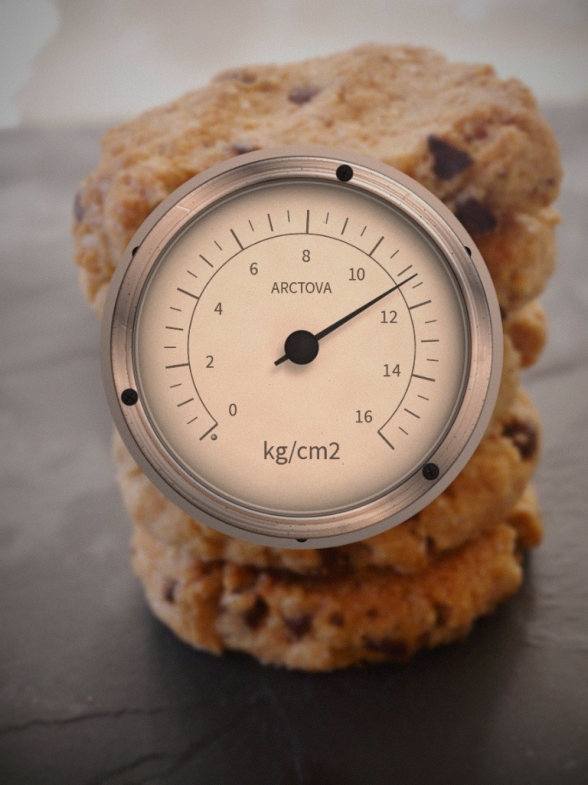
11.25 kg/cm²
